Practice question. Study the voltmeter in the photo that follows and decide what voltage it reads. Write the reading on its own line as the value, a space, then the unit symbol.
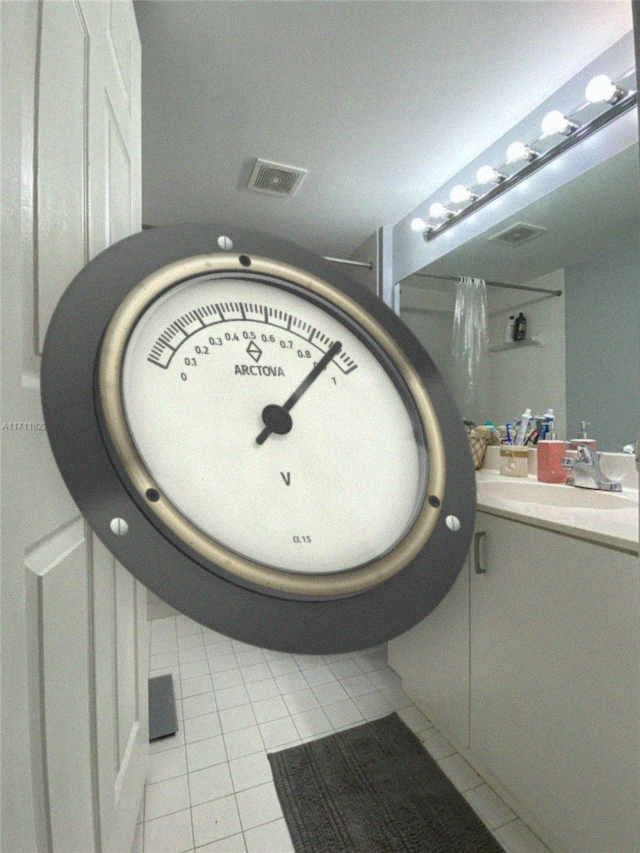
0.9 V
